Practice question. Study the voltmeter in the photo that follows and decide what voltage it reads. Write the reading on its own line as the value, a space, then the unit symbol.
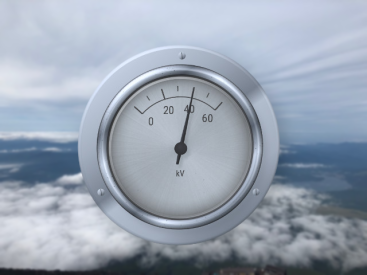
40 kV
